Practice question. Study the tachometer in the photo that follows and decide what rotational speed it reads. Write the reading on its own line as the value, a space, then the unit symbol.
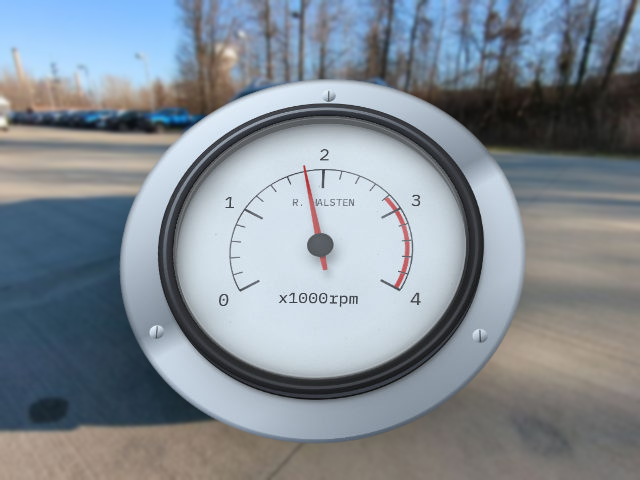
1800 rpm
